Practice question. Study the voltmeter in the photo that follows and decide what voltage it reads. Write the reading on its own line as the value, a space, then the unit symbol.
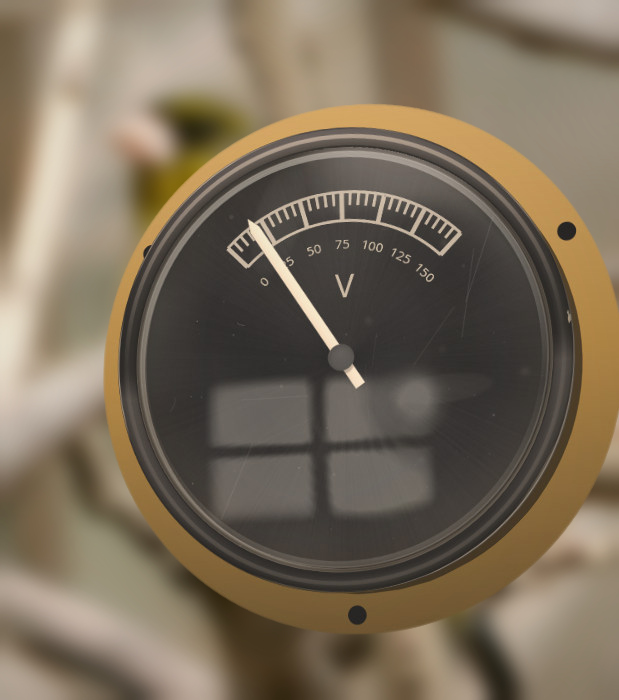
20 V
